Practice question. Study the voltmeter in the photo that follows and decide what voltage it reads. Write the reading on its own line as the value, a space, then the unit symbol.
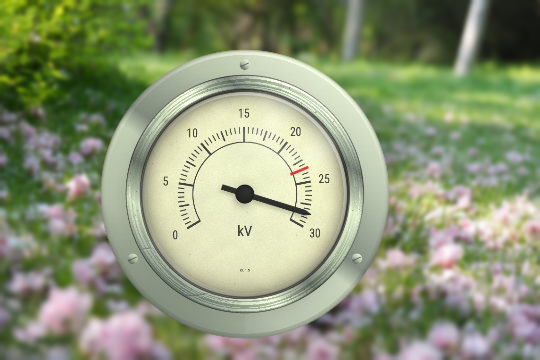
28.5 kV
